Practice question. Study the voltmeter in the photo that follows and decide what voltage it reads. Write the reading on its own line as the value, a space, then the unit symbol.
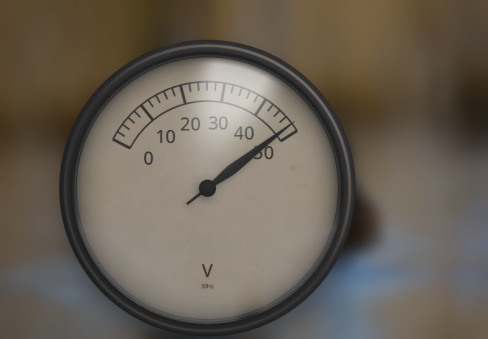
48 V
